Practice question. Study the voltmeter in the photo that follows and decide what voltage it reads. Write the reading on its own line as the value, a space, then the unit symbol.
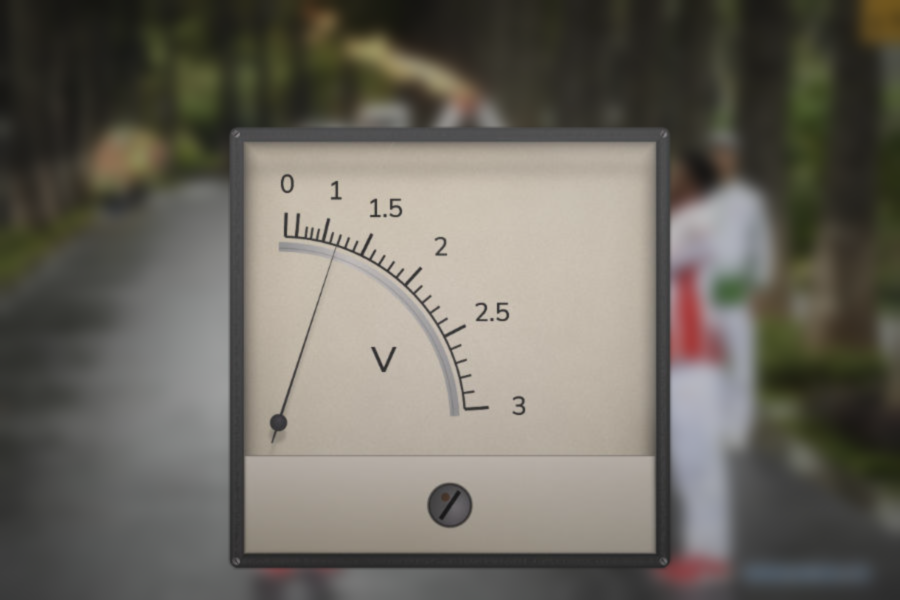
1.2 V
